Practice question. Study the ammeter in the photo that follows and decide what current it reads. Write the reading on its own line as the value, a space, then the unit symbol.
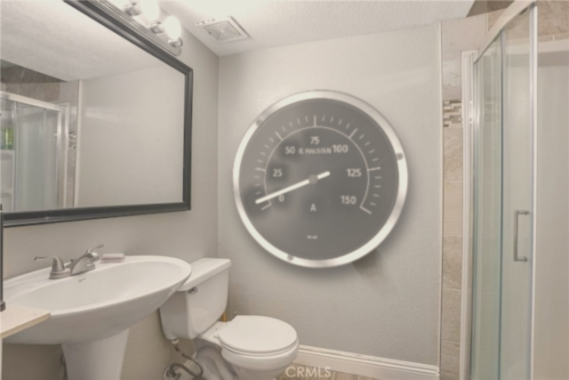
5 A
